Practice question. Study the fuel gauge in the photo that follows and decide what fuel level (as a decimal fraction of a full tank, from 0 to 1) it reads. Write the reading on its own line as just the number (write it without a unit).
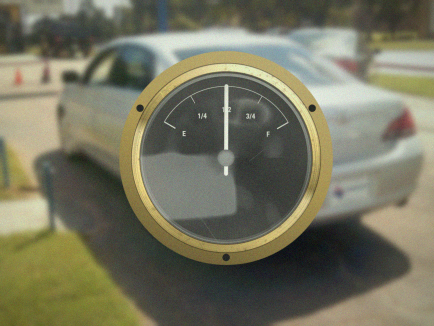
0.5
